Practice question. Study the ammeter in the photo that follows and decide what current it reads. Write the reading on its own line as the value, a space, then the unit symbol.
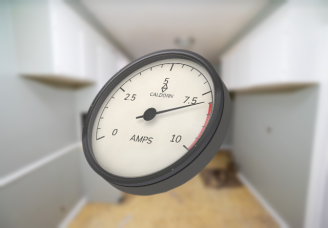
8 A
